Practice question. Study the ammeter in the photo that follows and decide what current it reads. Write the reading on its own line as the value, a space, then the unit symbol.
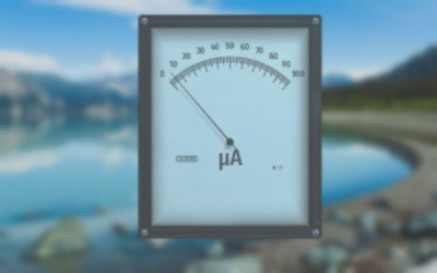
5 µA
